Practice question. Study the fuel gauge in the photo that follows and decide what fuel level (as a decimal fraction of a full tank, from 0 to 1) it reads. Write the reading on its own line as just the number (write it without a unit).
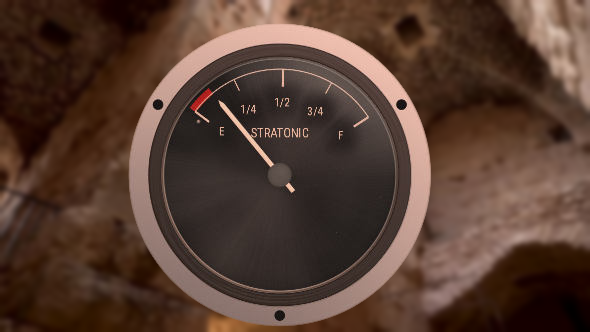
0.125
